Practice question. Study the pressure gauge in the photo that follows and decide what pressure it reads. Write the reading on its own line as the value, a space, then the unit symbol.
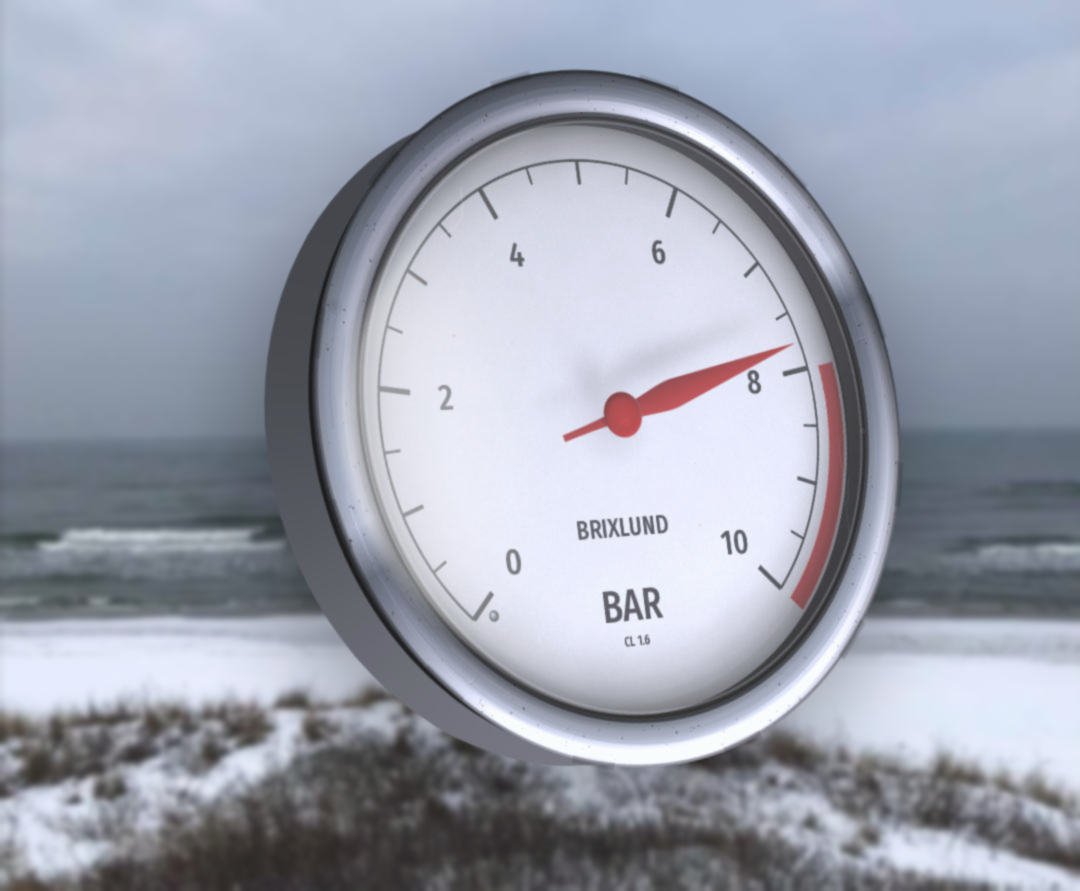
7.75 bar
